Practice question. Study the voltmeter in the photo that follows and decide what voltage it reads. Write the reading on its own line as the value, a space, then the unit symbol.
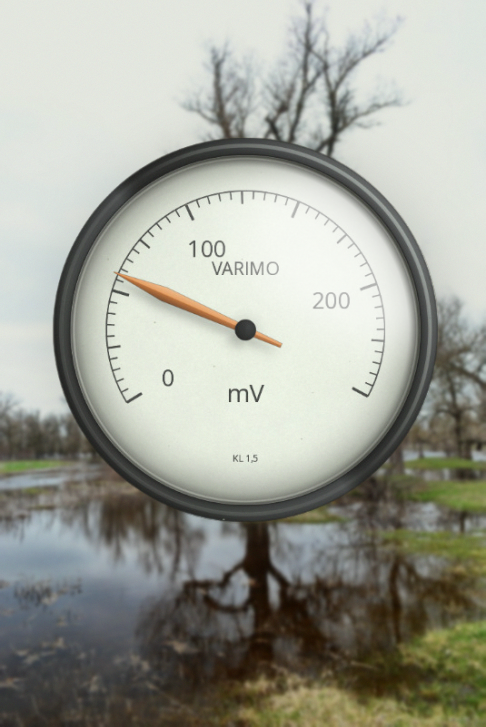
57.5 mV
